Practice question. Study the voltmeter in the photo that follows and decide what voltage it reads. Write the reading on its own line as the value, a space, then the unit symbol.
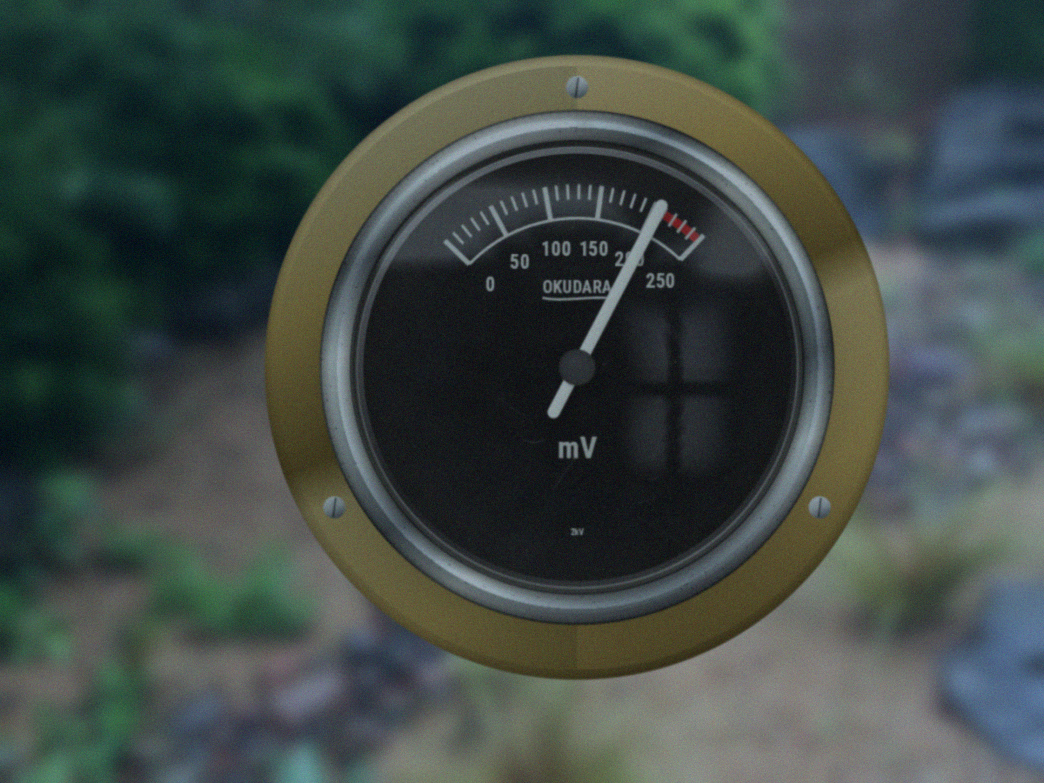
205 mV
